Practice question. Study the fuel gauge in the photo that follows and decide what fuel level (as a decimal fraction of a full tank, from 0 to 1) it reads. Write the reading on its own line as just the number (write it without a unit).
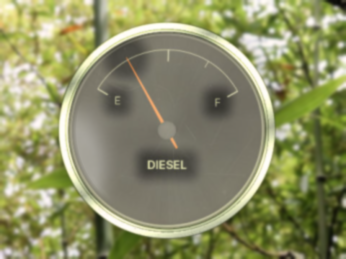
0.25
